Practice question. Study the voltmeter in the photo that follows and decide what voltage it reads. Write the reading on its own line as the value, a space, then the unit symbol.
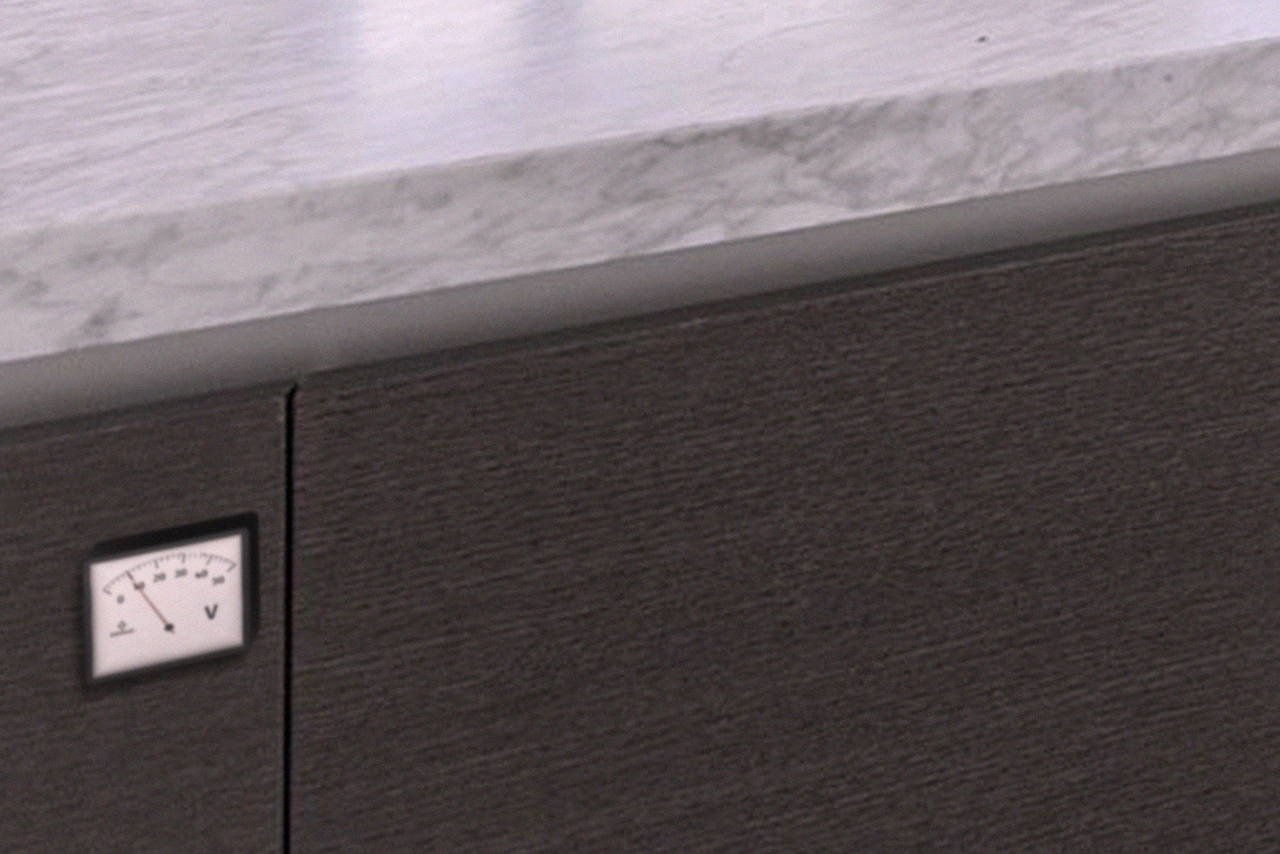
10 V
